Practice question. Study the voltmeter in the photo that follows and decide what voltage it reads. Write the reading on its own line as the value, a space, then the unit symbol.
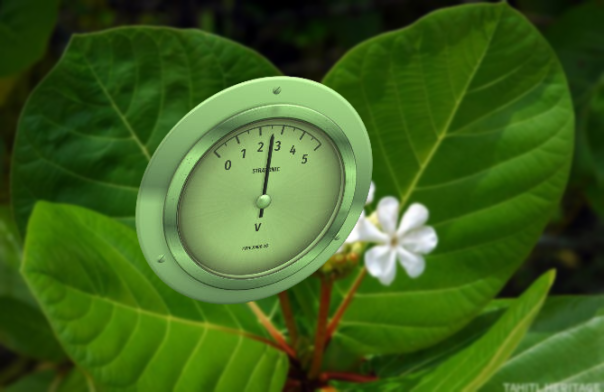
2.5 V
